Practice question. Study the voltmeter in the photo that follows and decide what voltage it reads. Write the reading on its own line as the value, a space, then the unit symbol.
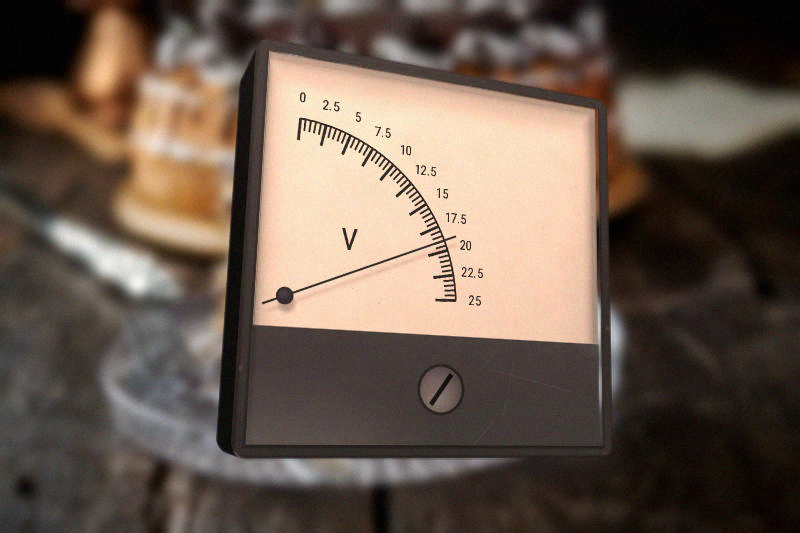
19 V
